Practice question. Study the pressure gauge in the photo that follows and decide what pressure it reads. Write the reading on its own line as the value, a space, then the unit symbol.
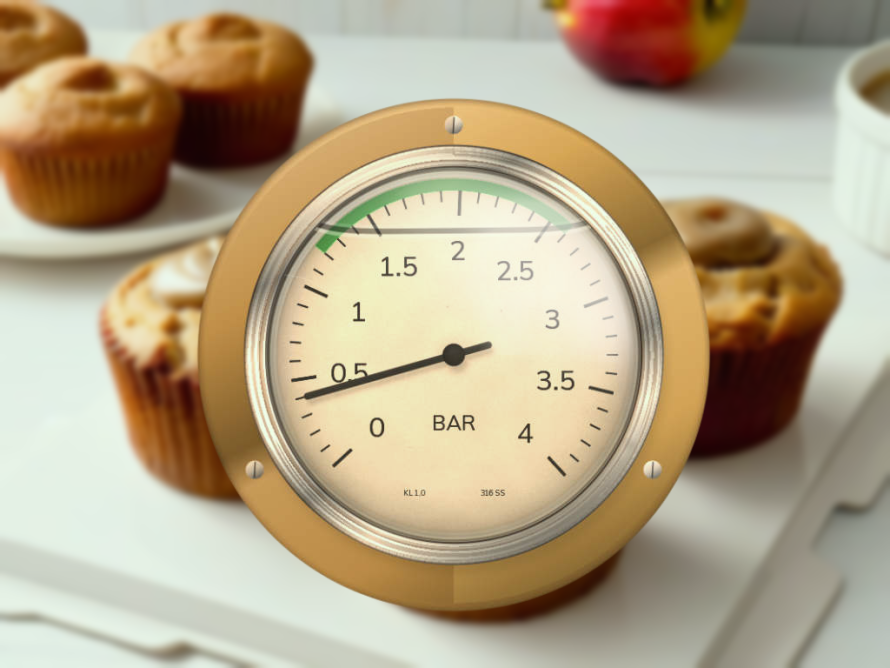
0.4 bar
